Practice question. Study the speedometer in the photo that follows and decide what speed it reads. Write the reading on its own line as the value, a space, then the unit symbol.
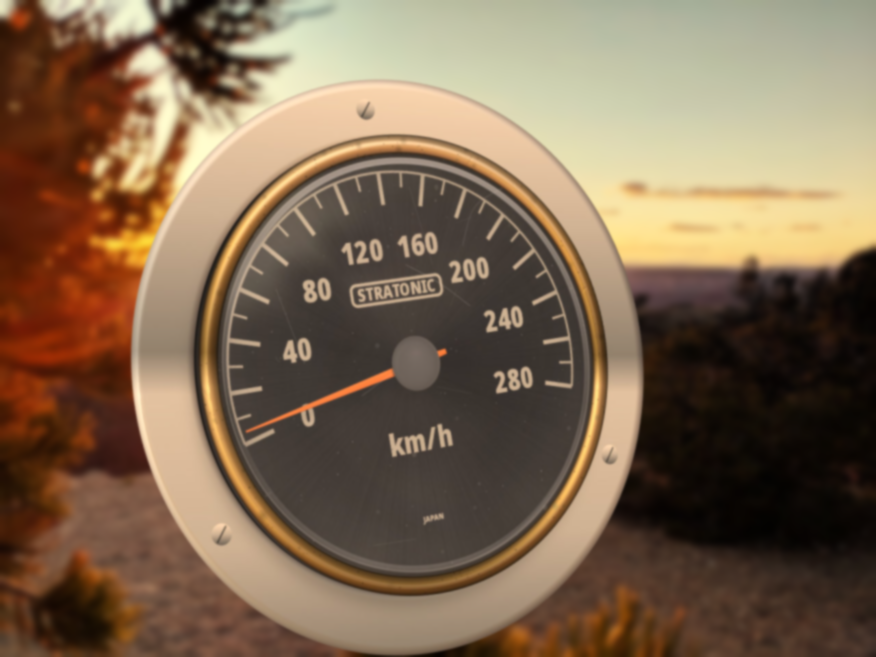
5 km/h
